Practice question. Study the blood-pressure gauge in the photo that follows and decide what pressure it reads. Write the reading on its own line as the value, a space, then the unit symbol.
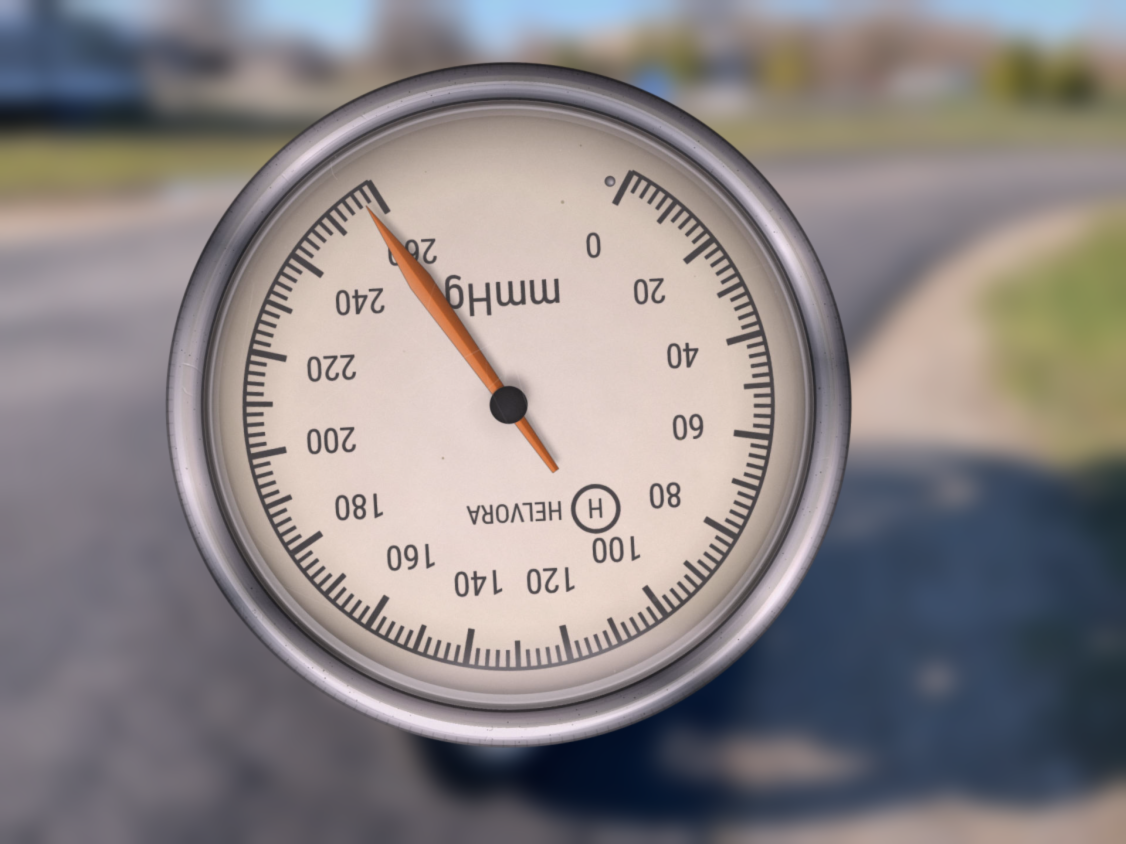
257 mmHg
